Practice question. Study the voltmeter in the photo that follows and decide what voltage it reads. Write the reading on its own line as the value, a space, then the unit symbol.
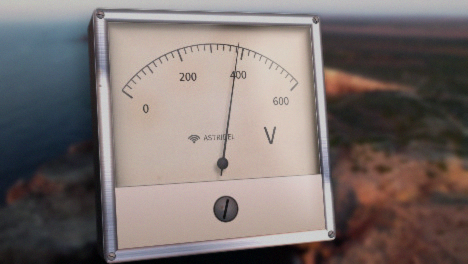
380 V
